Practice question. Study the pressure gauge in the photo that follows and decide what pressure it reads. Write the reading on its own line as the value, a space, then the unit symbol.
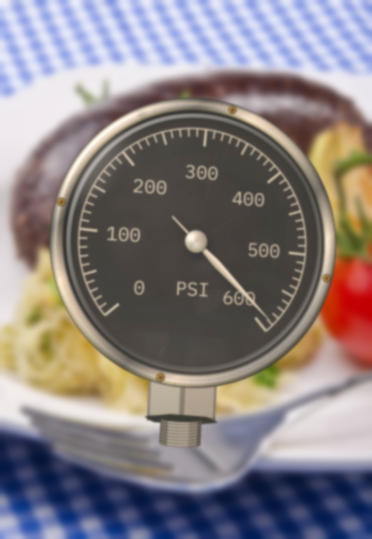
590 psi
